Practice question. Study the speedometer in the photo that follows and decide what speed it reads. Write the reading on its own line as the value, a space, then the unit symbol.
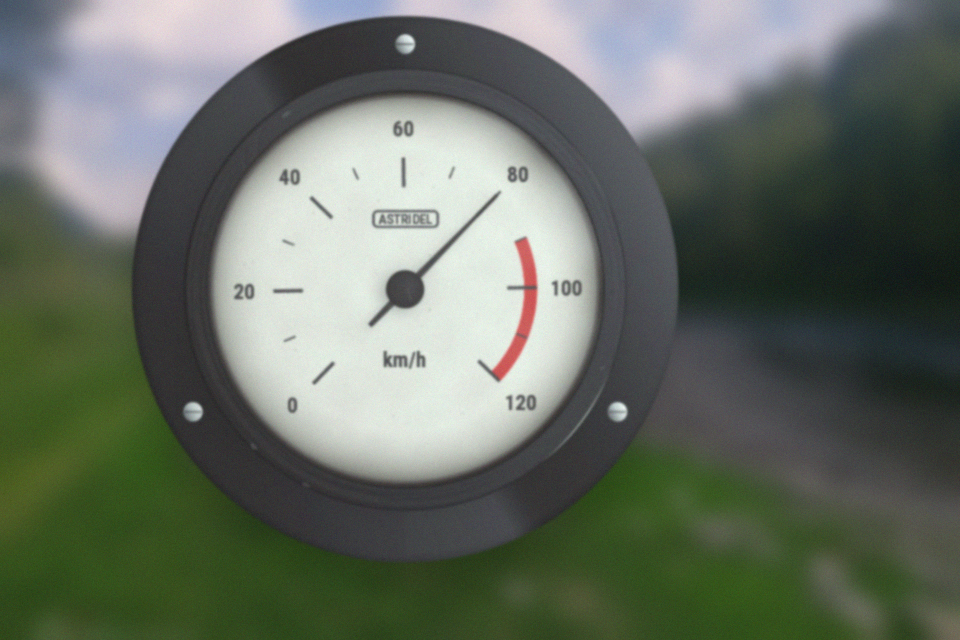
80 km/h
